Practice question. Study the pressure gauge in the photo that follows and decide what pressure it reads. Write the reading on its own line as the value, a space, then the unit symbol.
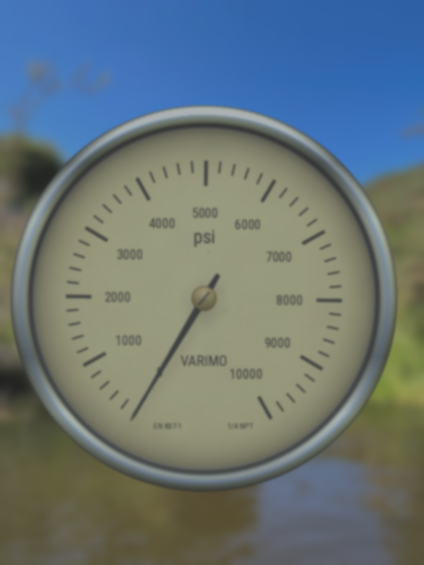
0 psi
